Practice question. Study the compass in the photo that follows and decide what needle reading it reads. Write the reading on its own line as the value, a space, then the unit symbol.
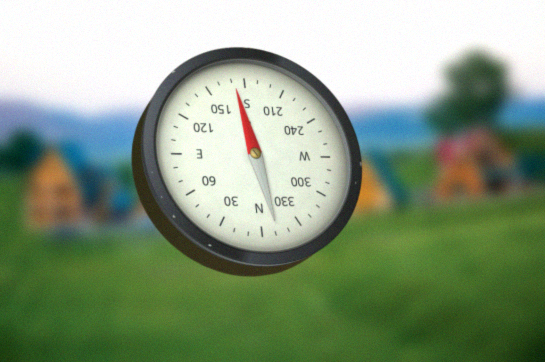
170 °
